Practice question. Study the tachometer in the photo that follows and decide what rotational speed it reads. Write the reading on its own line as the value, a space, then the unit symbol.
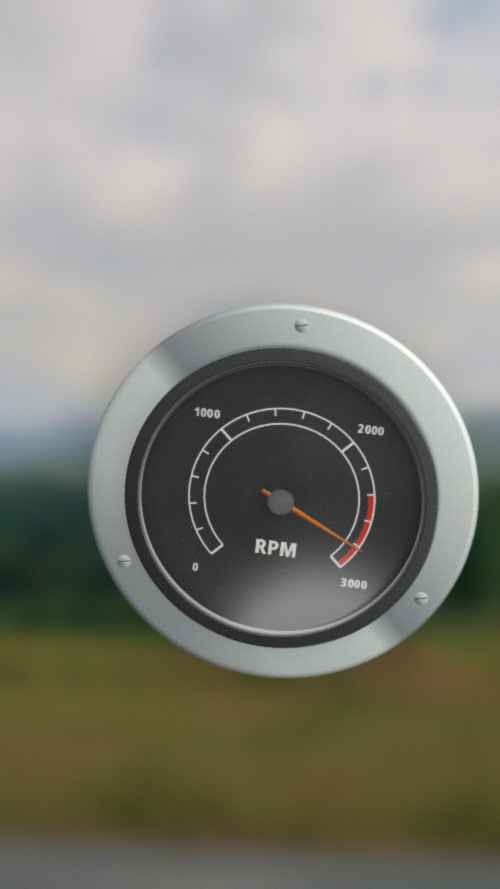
2800 rpm
